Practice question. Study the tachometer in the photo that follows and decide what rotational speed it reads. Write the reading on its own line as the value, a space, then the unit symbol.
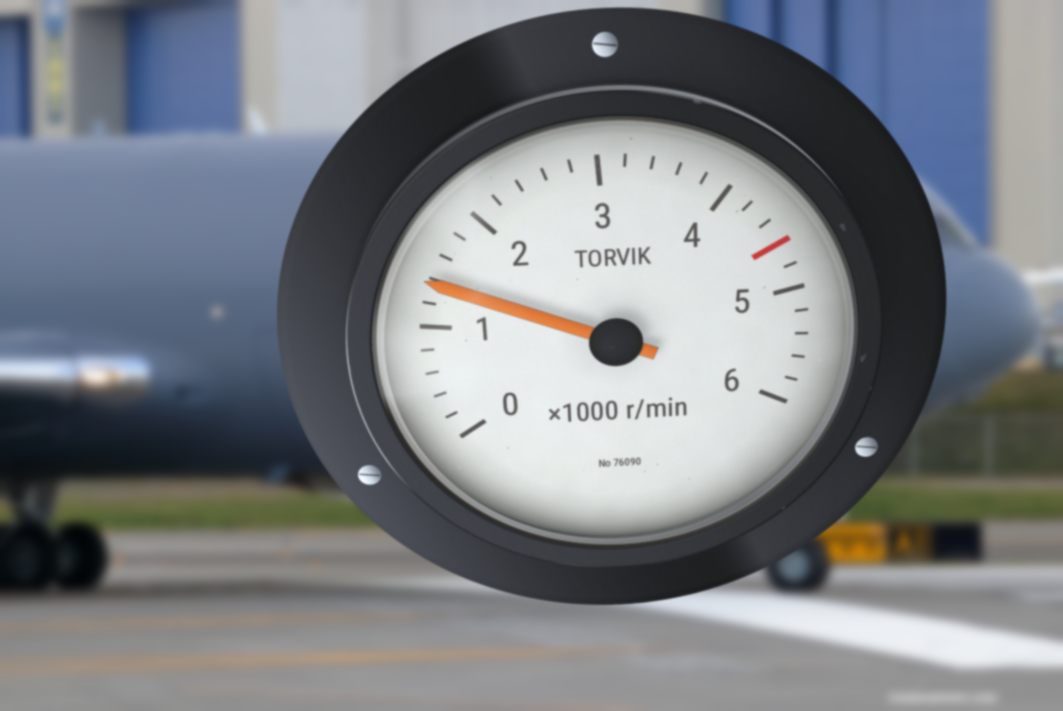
1400 rpm
